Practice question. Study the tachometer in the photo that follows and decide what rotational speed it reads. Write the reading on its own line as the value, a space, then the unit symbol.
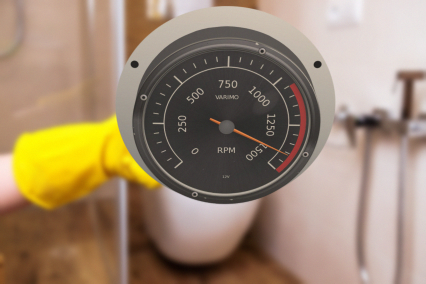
1400 rpm
